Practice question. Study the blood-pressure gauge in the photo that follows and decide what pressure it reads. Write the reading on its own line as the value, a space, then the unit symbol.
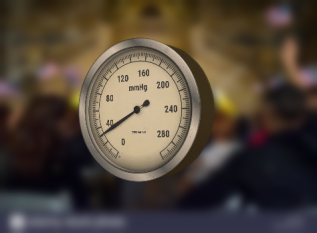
30 mmHg
